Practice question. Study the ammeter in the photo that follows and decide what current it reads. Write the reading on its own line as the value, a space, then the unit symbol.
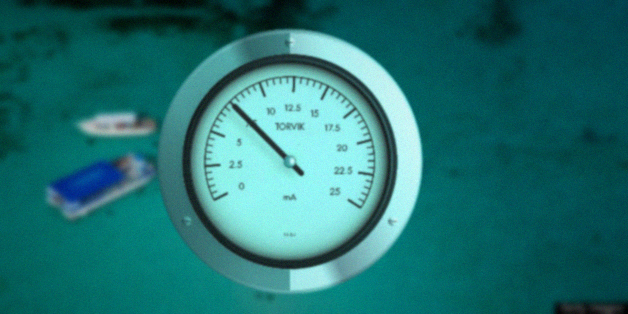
7.5 mA
